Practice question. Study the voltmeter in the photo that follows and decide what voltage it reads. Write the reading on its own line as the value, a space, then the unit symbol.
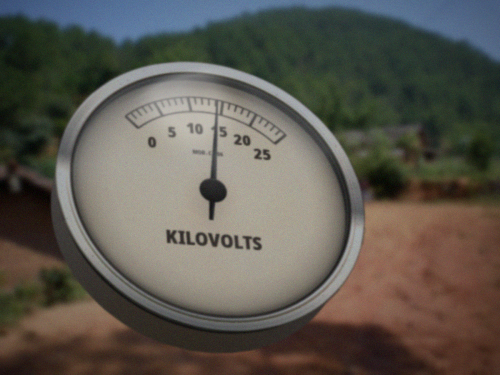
14 kV
